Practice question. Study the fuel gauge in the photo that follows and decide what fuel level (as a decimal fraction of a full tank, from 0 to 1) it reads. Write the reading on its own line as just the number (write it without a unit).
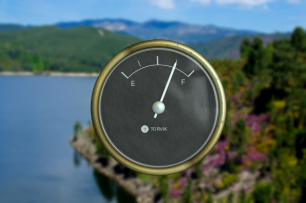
0.75
